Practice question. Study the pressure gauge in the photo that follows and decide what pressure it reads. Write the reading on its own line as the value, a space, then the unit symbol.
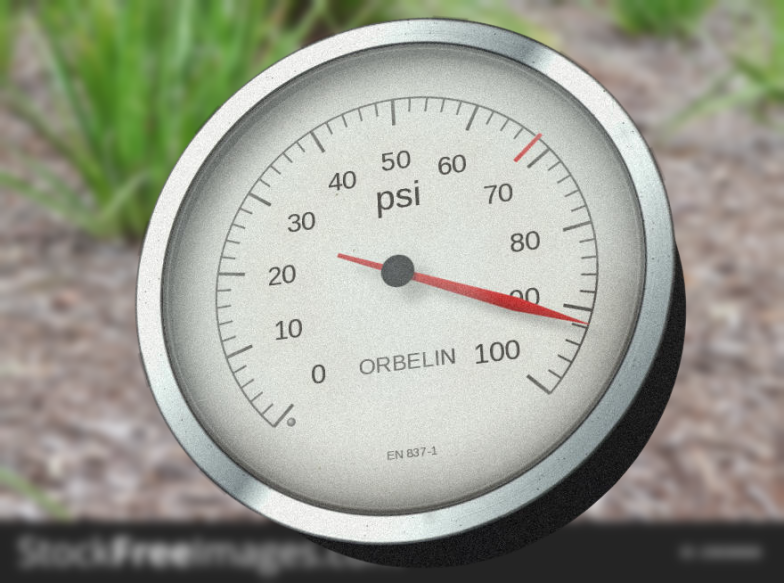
92 psi
